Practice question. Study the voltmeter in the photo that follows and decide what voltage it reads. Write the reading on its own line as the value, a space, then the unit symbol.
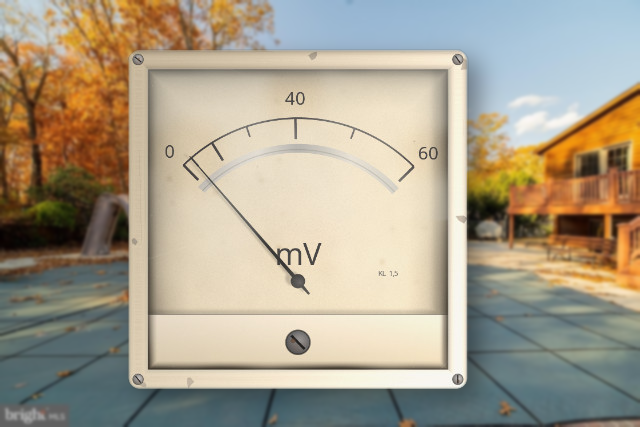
10 mV
